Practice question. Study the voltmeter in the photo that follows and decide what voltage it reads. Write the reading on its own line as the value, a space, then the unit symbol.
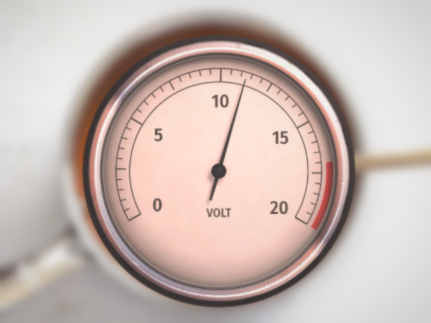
11.25 V
